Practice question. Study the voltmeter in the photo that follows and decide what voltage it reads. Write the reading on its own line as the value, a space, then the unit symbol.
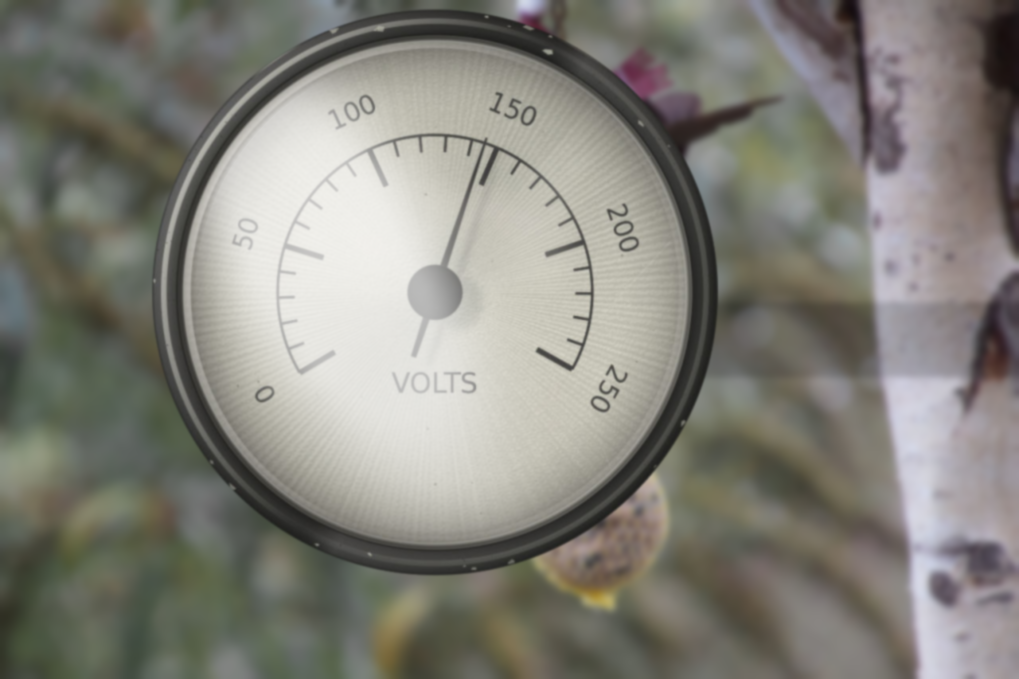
145 V
